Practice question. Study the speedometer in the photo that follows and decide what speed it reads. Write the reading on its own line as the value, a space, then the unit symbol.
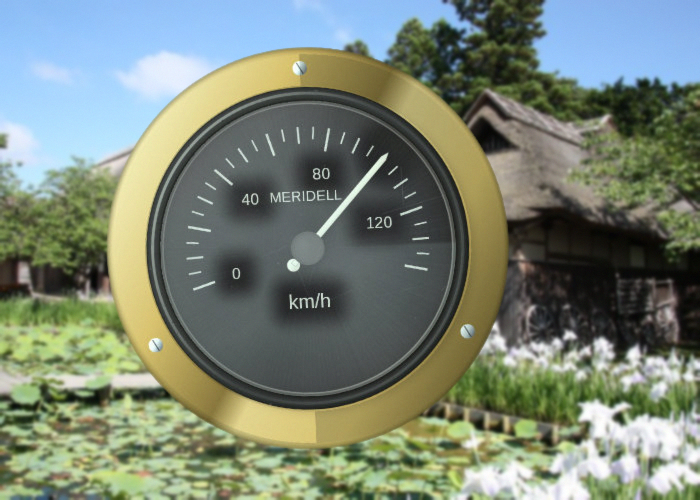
100 km/h
